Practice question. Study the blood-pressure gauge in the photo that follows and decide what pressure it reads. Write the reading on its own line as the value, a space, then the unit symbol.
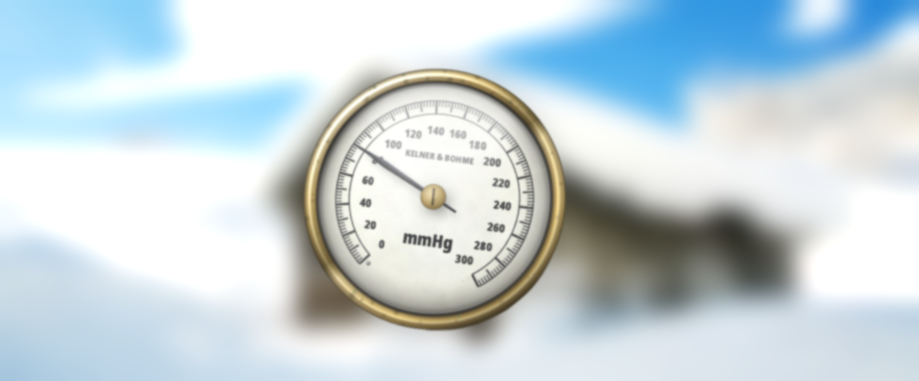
80 mmHg
